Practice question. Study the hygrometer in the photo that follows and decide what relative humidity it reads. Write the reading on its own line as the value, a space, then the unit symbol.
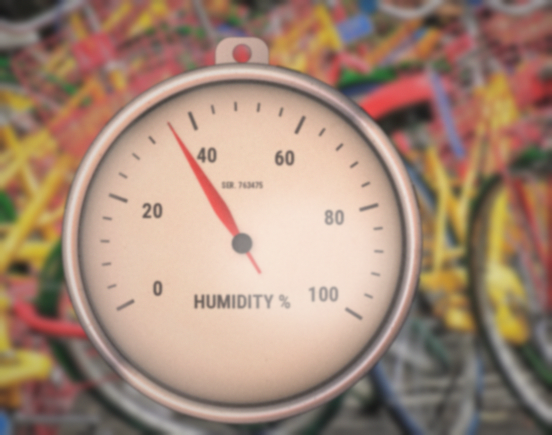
36 %
